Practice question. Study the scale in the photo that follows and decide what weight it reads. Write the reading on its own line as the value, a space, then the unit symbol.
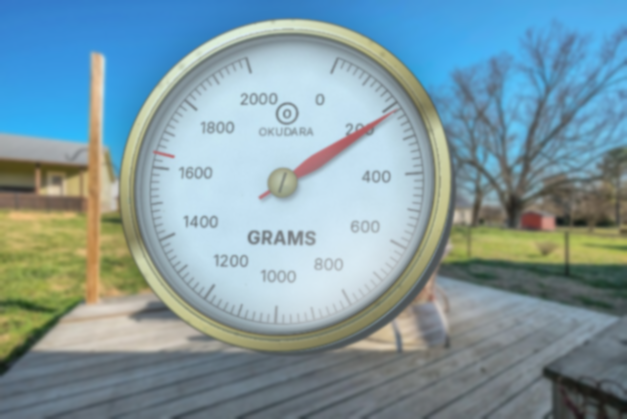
220 g
